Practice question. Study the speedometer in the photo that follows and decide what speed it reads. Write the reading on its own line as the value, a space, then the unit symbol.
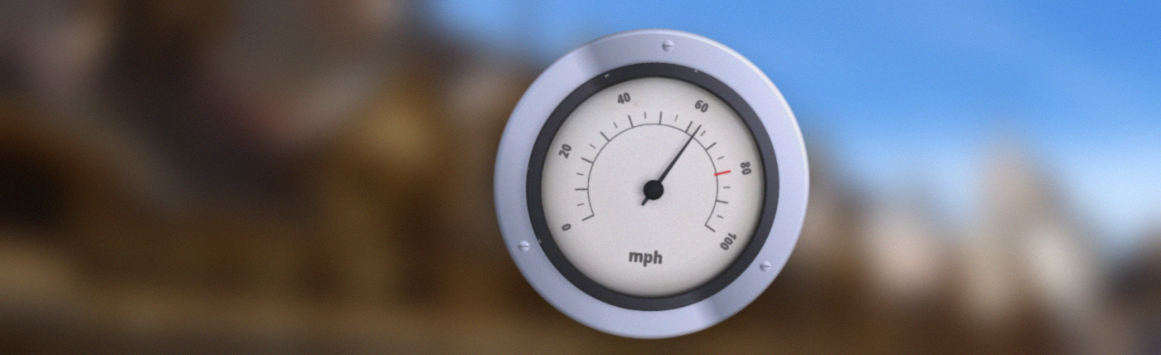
62.5 mph
